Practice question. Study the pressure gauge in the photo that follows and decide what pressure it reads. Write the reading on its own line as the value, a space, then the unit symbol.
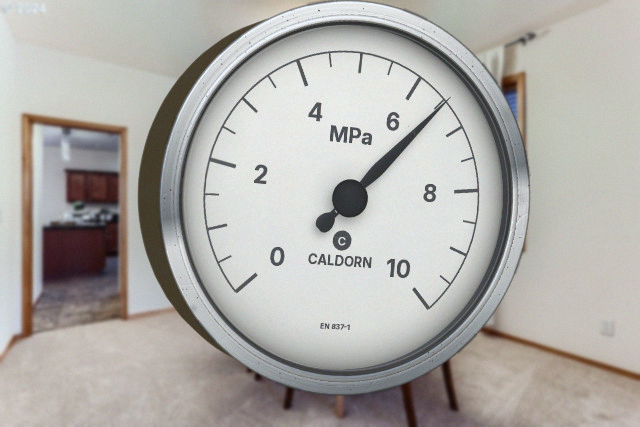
6.5 MPa
